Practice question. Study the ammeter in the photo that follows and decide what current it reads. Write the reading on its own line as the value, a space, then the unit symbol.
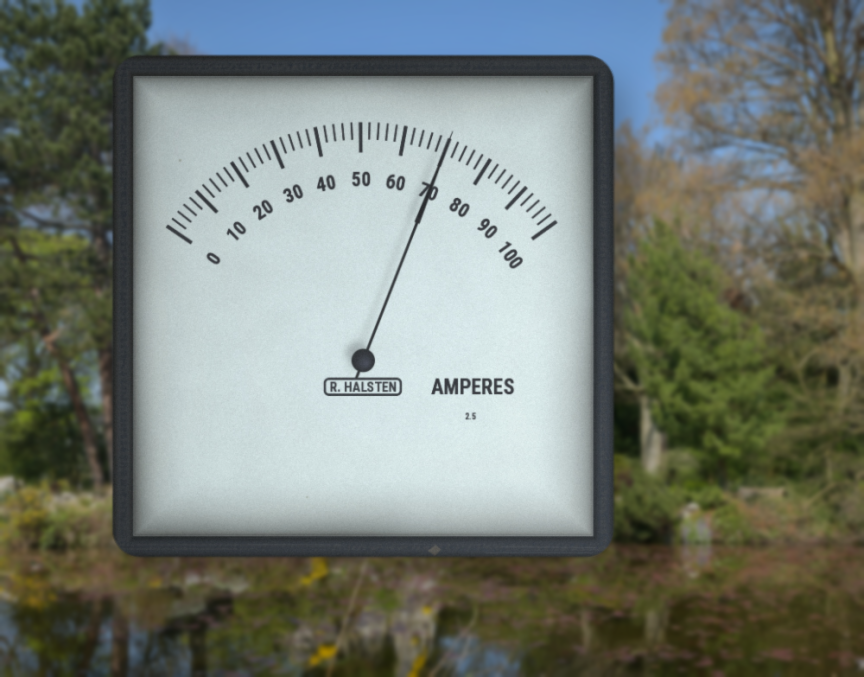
70 A
